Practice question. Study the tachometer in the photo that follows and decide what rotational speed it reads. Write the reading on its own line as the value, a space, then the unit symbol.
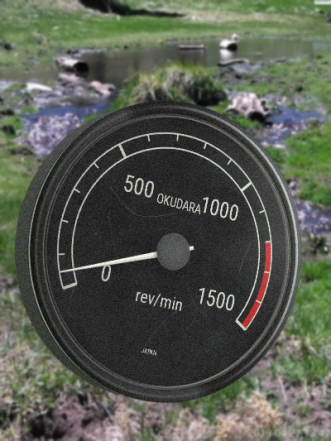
50 rpm
